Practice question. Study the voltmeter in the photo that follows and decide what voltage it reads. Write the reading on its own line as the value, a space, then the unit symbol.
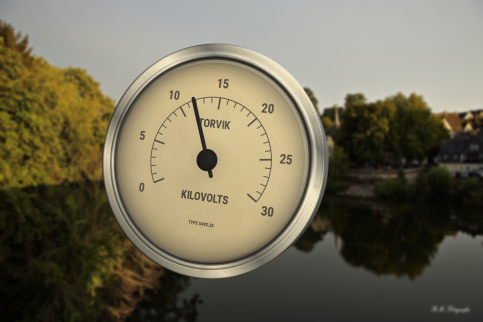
12 kV
